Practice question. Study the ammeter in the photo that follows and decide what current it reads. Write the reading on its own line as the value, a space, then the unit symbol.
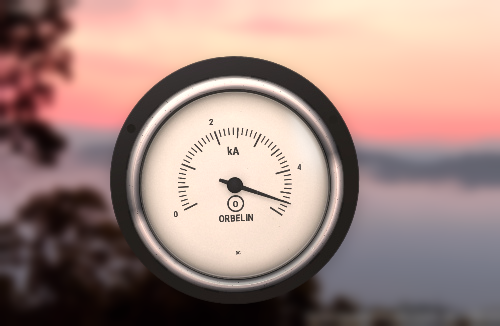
4.7 kA
